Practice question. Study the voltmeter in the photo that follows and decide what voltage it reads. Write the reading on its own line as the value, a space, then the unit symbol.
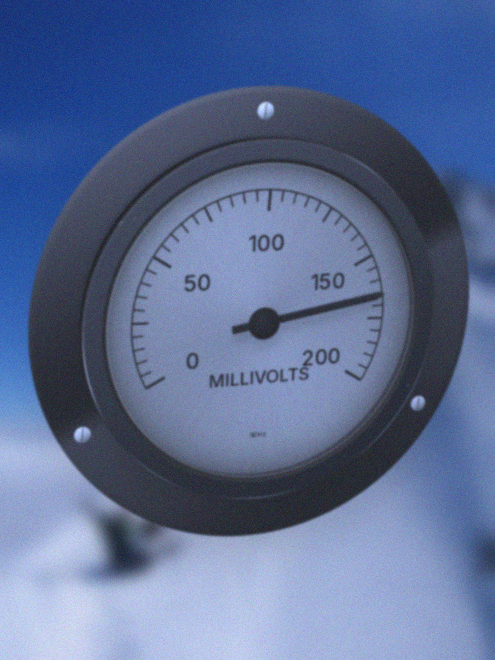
165 mV
